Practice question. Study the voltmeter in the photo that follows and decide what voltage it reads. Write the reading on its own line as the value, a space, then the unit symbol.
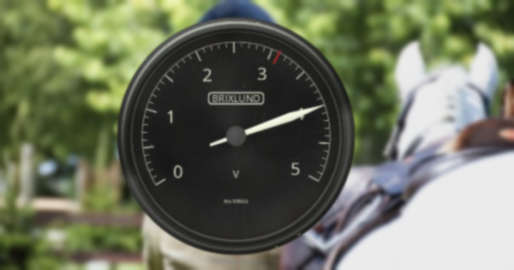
4 V
